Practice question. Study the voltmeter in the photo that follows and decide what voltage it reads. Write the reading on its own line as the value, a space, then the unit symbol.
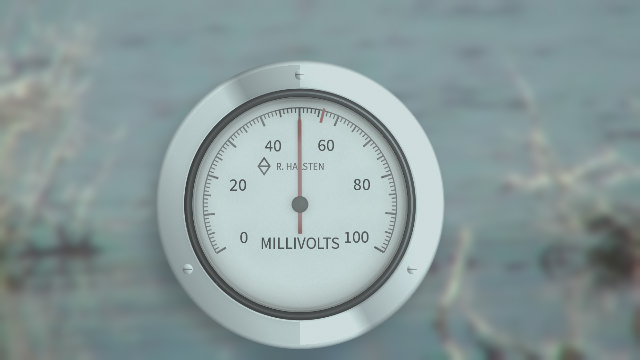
50 mV
